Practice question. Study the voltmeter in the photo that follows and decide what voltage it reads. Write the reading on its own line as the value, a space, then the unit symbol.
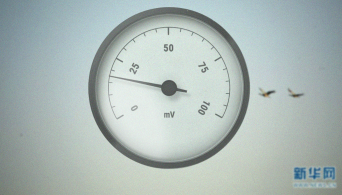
17.5 mV
